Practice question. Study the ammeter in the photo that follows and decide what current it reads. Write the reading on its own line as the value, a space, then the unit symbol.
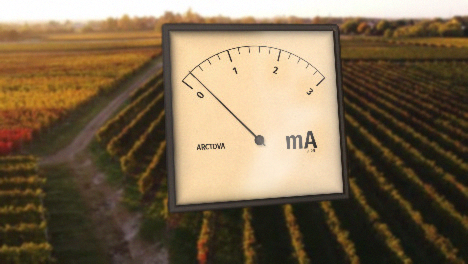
0.2 mA
